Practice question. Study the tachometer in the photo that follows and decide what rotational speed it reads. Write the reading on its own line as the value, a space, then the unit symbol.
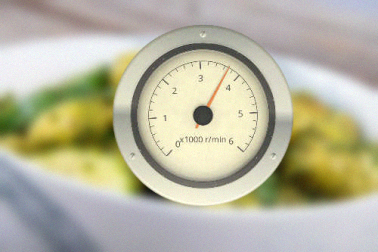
3700 rpm
